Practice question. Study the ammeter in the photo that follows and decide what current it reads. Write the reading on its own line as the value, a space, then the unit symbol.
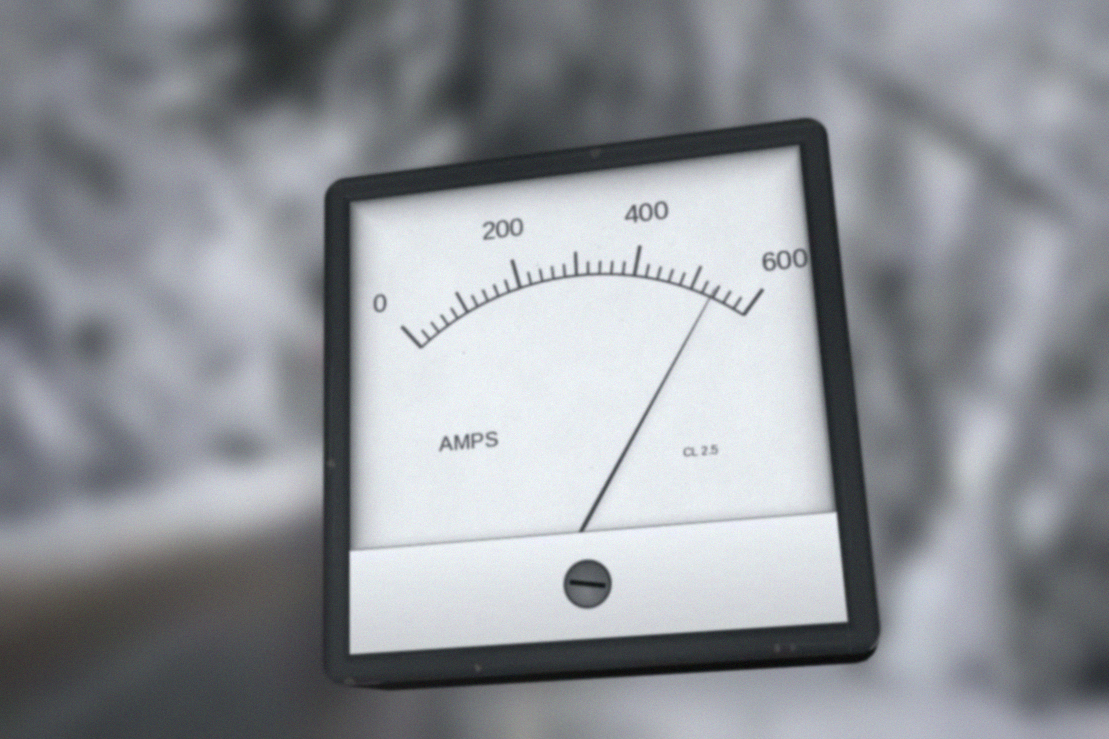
540 A
